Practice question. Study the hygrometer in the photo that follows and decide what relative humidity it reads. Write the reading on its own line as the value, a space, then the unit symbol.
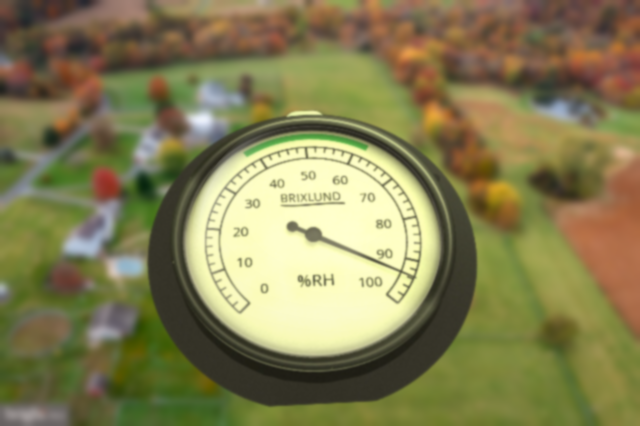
94 %
